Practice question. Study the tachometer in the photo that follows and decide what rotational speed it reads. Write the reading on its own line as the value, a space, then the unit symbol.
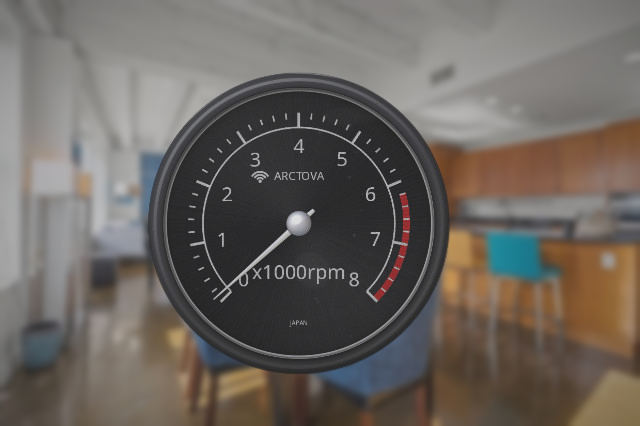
100 rpm
